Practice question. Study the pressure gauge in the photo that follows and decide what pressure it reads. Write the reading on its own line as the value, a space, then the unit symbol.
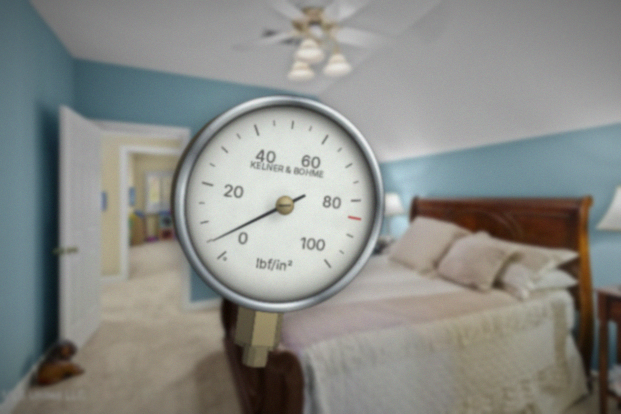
5 psi
